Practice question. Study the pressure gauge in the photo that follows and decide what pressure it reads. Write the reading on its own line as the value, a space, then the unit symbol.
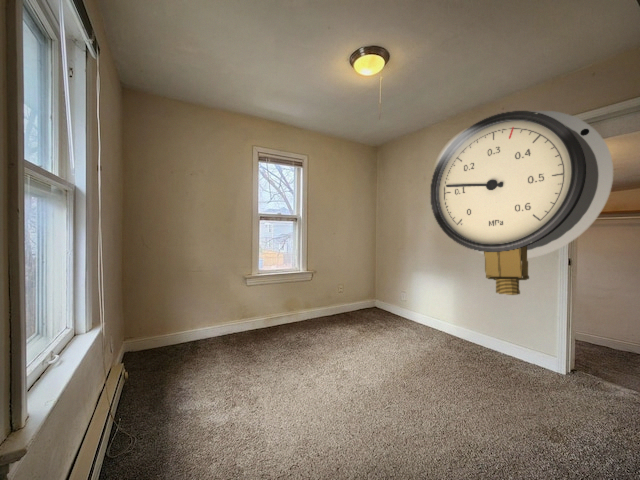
0.12 MPa
